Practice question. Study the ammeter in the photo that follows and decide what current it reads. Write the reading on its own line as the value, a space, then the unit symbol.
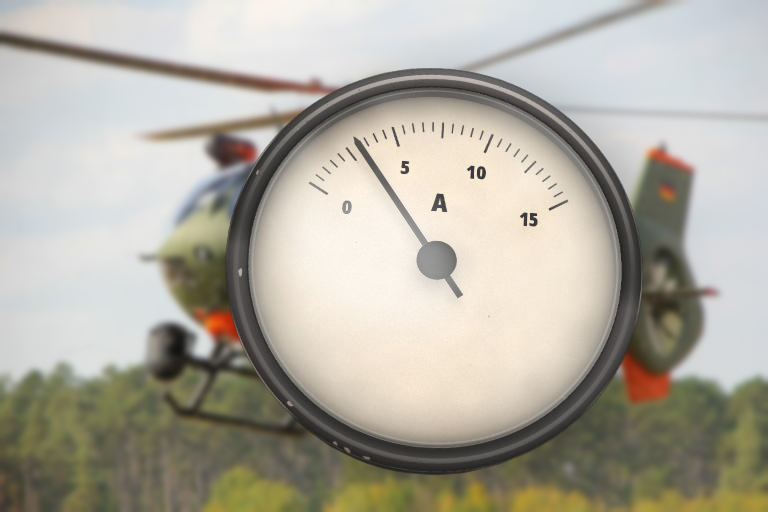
3 A
